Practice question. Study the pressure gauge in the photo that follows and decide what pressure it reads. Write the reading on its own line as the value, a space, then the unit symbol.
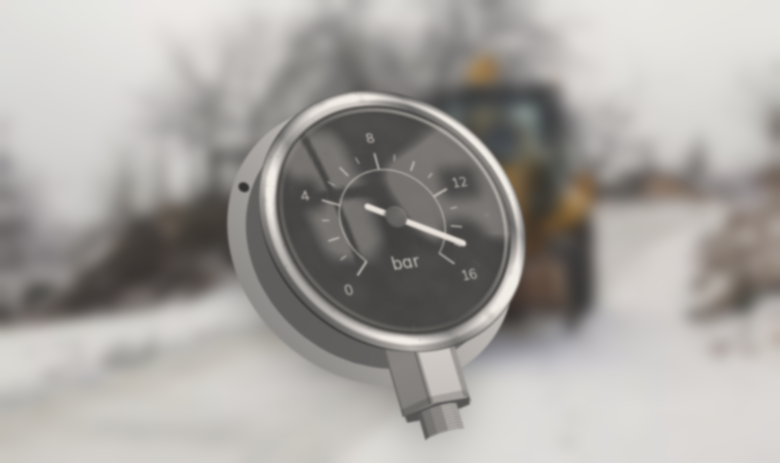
15 bar
